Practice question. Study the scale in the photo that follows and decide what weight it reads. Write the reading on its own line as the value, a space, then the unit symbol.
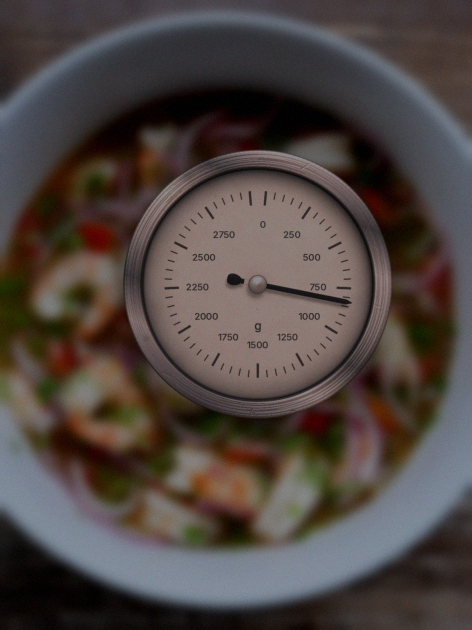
825 g
